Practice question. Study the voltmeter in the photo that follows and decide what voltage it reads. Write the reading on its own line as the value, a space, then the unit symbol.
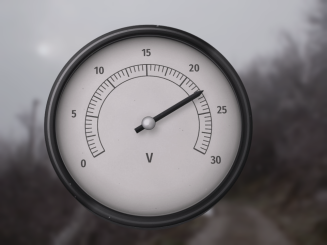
22.5 V
